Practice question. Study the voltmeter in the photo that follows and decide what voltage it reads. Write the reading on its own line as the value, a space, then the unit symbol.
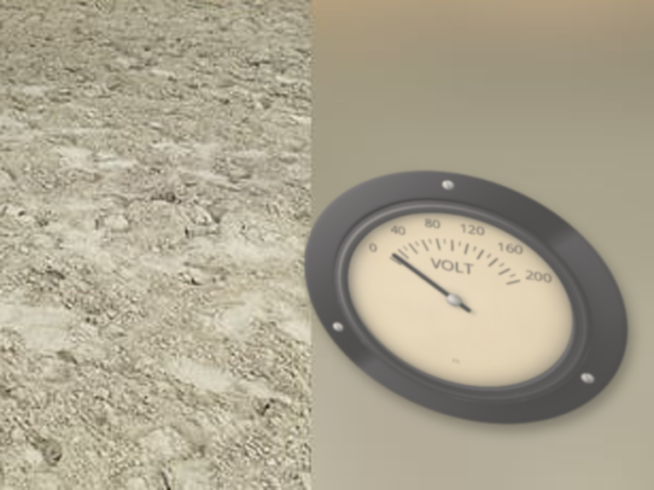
10 V
